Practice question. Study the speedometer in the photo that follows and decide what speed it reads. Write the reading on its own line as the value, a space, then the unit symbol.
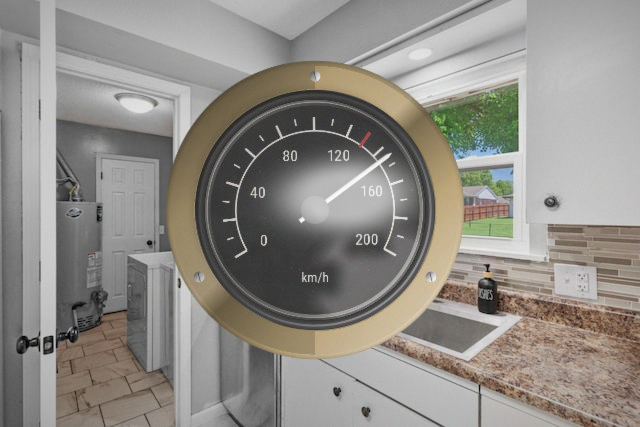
145 km/h
